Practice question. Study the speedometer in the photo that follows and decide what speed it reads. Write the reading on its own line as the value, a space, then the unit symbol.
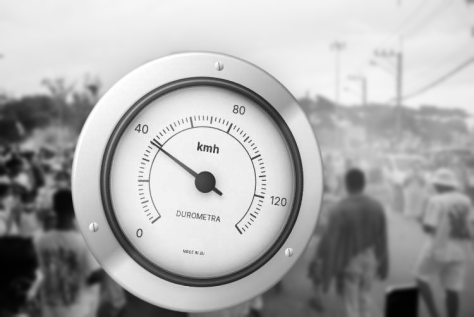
38 km/h
